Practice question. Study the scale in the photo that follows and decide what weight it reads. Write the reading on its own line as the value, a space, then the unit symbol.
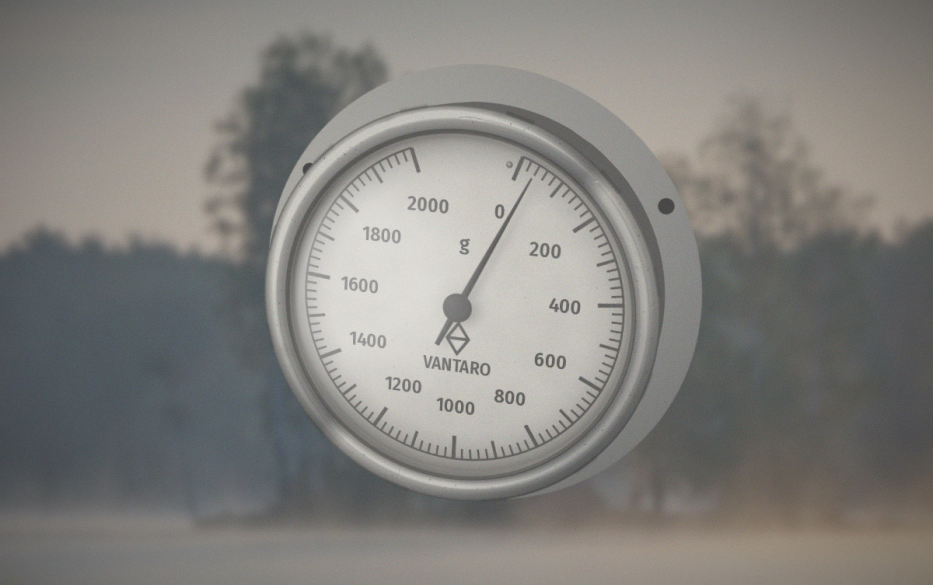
40 g
